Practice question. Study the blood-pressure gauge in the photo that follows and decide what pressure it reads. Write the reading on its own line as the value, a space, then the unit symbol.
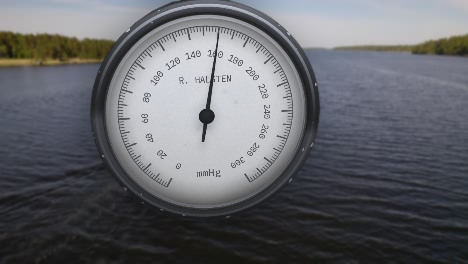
160 mmHg
